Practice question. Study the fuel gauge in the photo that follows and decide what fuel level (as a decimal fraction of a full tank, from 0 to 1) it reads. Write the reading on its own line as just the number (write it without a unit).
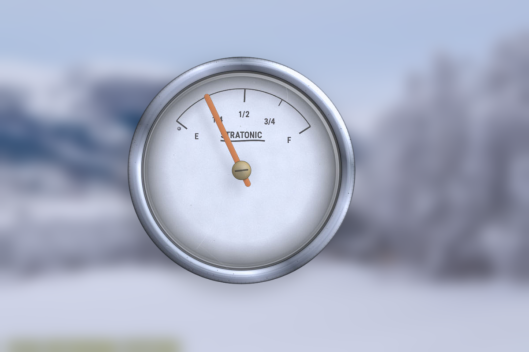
0.25
